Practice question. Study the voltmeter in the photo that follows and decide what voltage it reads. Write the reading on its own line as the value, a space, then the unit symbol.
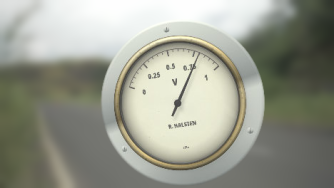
0.8 V
